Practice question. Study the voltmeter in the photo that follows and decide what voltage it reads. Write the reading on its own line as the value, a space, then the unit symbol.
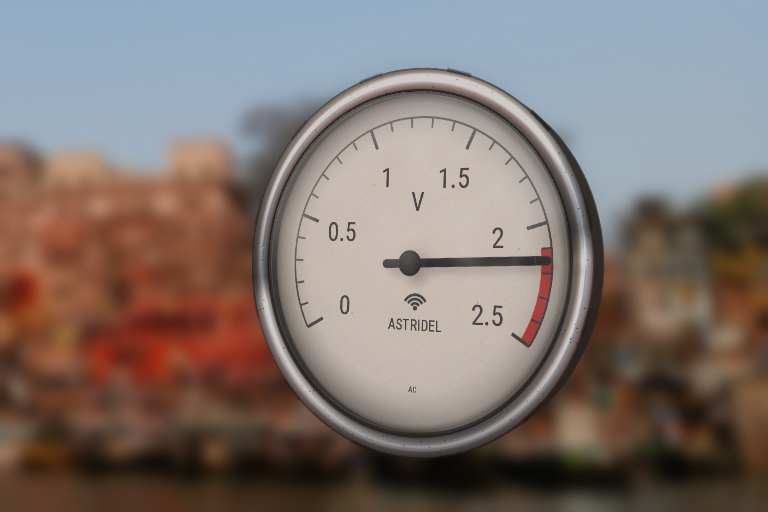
2.15 V
